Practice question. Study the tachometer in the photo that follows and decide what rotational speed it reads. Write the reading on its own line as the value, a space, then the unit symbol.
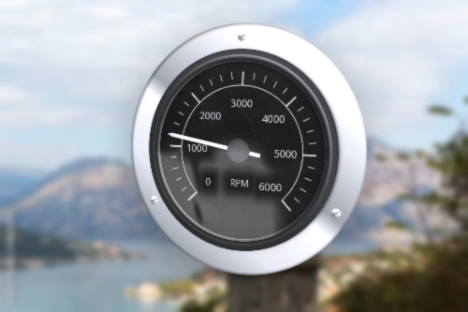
1200 rpm
